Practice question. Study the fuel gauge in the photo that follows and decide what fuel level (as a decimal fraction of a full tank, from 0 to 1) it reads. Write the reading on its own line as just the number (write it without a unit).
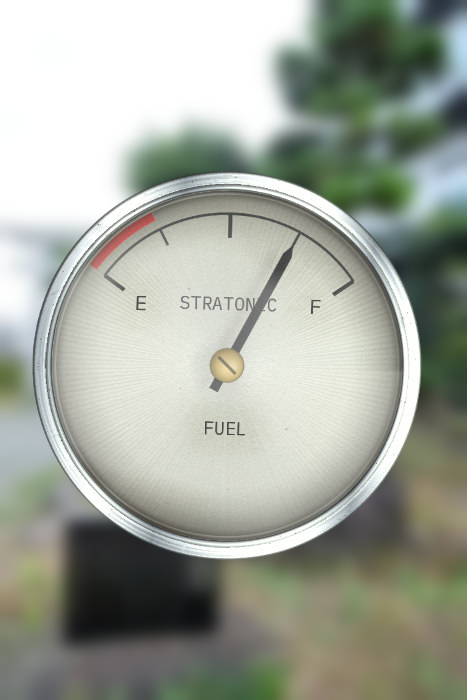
0.75
